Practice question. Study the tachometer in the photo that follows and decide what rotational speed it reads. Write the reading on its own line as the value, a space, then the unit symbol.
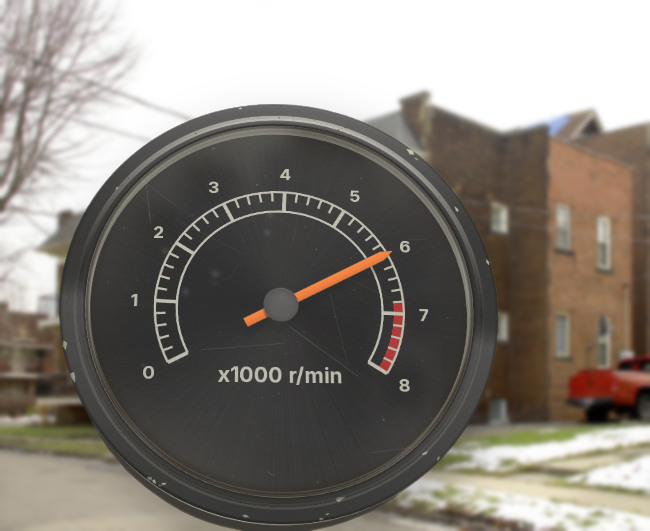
6000 rpm
